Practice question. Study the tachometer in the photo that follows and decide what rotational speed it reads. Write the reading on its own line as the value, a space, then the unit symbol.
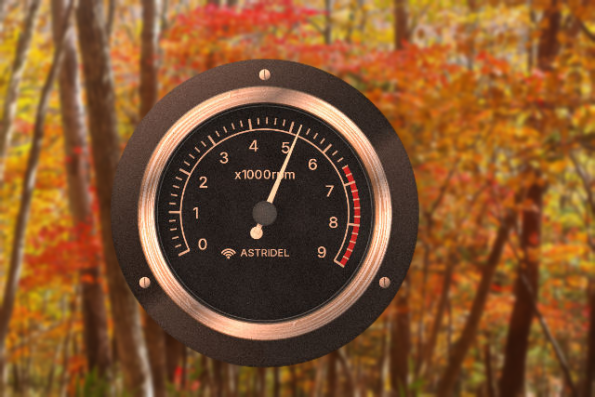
5200 rpm
